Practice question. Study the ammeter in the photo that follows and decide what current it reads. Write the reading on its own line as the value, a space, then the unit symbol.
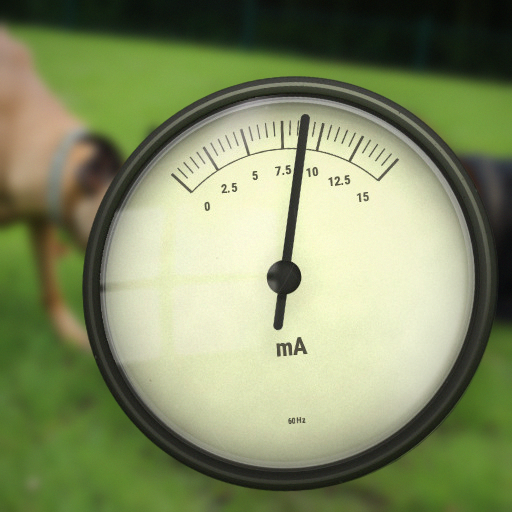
9 mA
